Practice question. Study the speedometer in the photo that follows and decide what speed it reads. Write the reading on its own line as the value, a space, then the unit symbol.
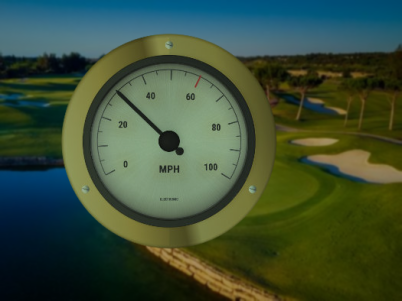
30 mph
